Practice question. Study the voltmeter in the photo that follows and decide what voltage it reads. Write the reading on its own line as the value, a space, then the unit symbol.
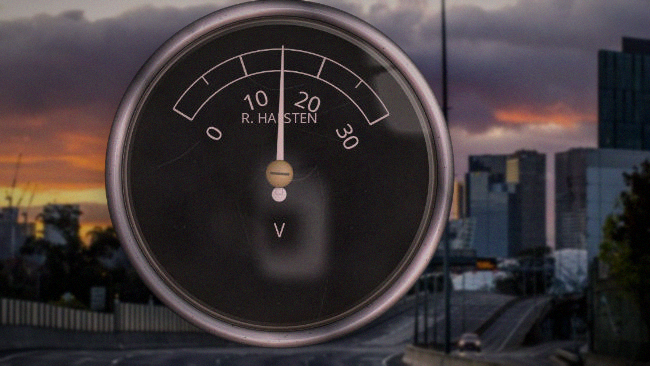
15 V
